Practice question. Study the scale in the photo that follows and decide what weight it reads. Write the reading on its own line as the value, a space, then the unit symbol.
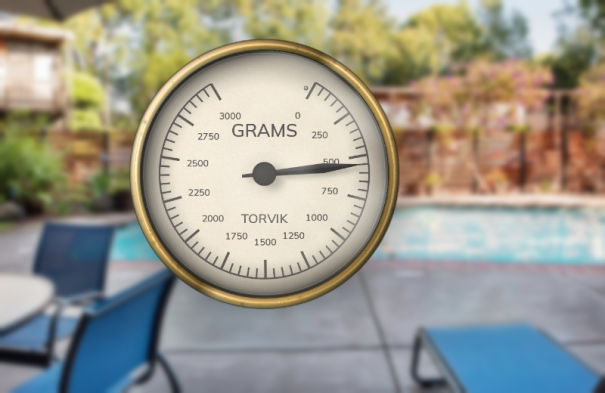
550 g
